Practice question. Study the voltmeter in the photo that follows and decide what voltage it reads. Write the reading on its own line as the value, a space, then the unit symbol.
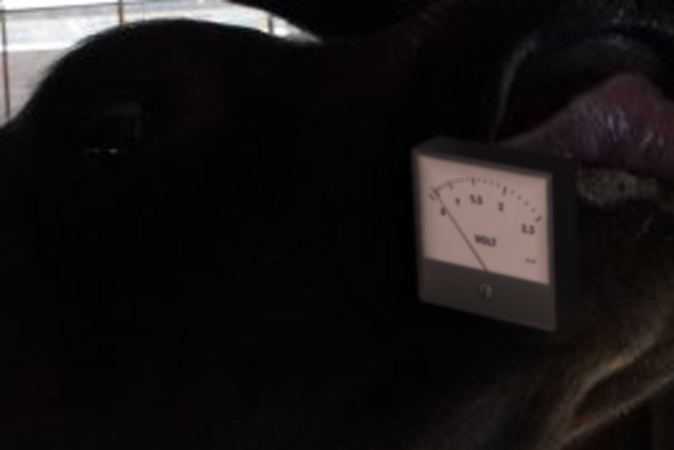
0.5 V
